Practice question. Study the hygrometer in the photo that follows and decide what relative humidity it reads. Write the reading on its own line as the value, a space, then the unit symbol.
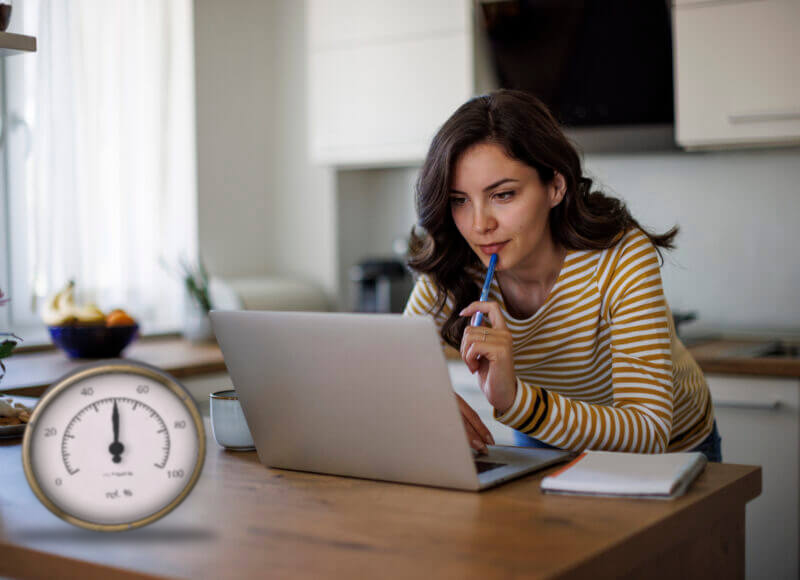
50 %
